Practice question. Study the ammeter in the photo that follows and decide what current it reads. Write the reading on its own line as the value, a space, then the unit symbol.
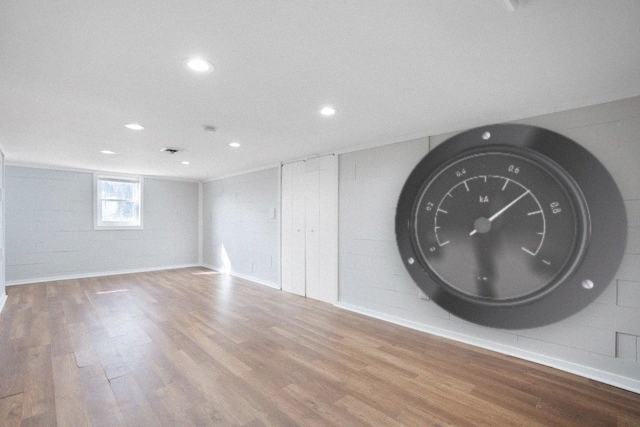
0.7 kA
